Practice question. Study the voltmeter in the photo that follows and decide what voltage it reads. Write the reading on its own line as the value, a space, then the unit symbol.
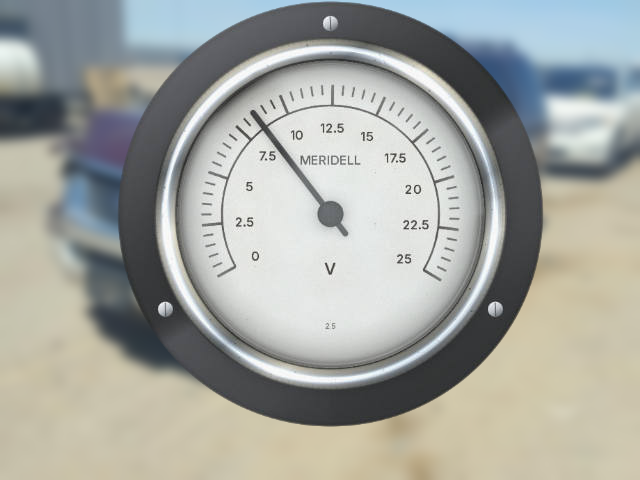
8.5 V
